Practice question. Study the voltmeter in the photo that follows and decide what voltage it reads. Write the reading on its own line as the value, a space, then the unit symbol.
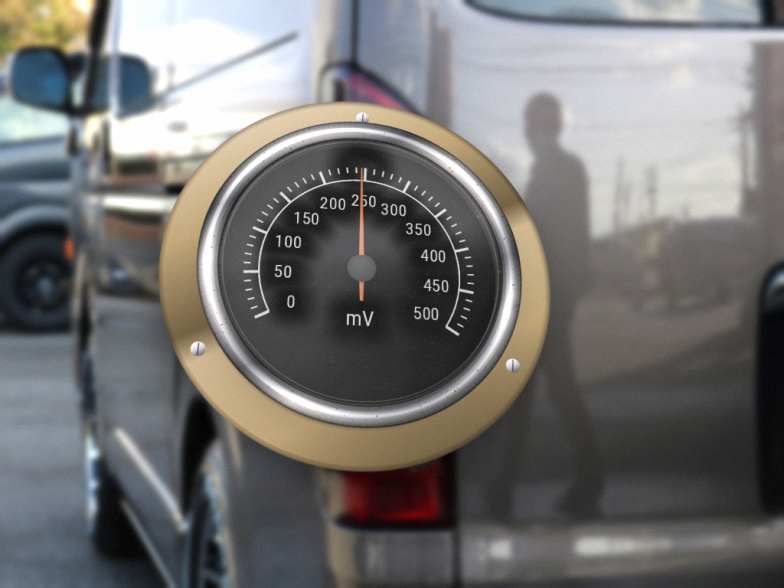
245 mV
